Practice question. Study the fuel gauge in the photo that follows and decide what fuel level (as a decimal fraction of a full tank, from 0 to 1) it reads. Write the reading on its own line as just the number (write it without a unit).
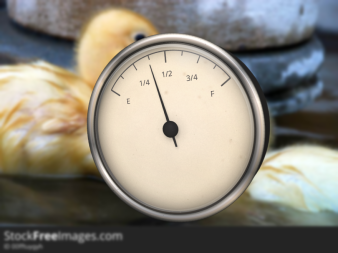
0.375
